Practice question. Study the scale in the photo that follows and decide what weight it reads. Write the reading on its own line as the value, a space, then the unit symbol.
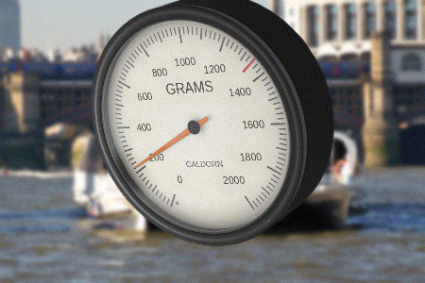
220 g
